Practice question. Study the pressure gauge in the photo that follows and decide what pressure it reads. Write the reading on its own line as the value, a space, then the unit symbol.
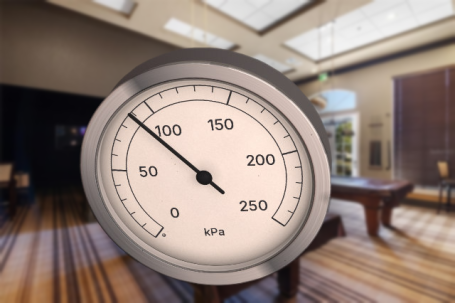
90 kPa
